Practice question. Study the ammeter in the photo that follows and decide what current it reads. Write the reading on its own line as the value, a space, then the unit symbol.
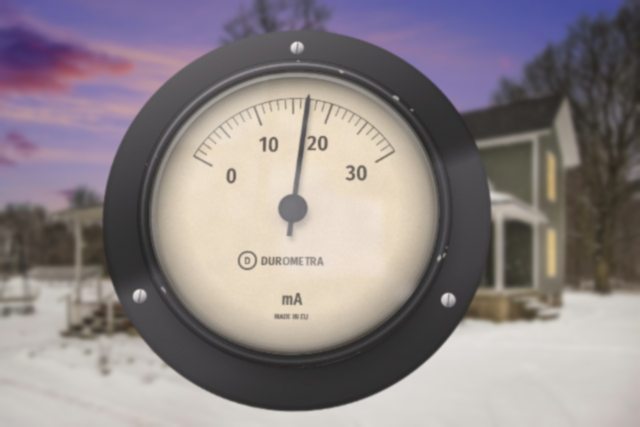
17 mA
